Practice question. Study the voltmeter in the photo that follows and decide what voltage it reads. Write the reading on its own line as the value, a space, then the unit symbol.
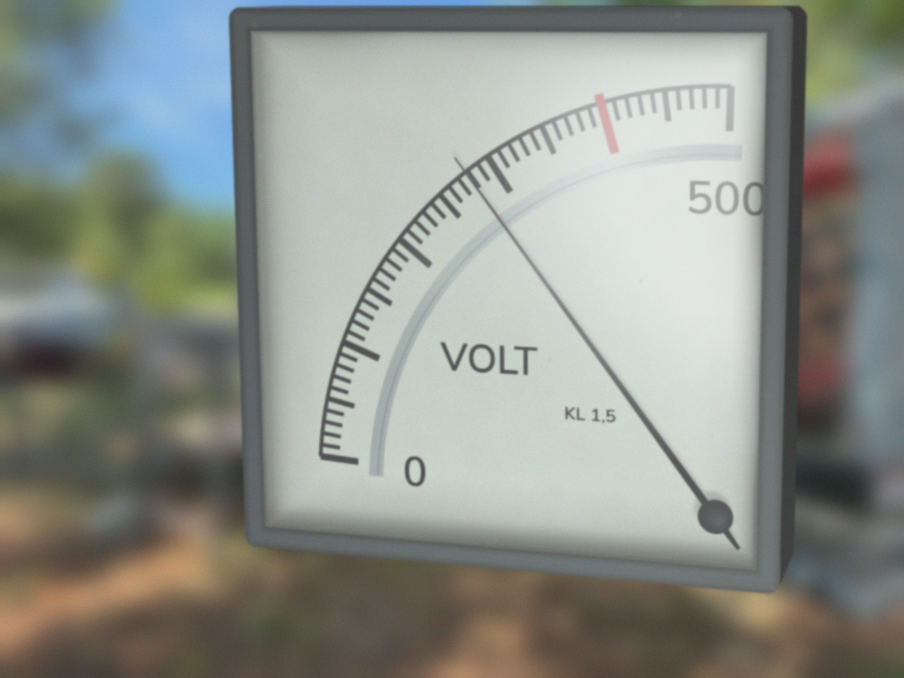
280 V
